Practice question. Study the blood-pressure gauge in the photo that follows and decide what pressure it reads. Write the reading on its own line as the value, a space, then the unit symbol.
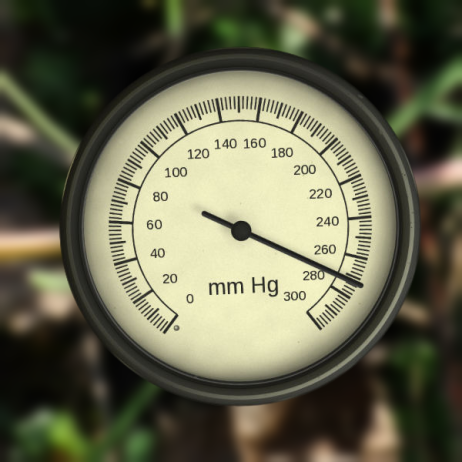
272 mmHg
